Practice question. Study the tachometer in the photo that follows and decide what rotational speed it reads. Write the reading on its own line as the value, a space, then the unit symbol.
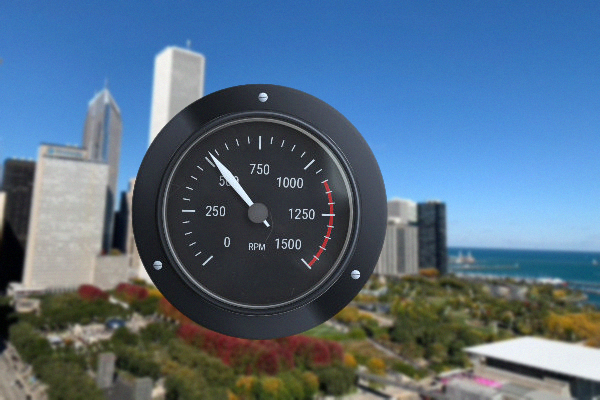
525 rpm
